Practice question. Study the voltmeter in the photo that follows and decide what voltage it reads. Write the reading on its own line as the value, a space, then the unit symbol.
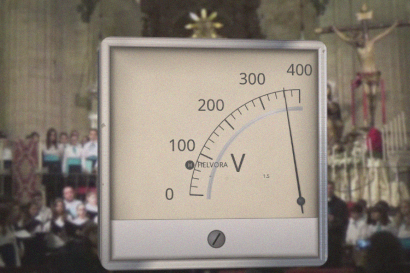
360 V
